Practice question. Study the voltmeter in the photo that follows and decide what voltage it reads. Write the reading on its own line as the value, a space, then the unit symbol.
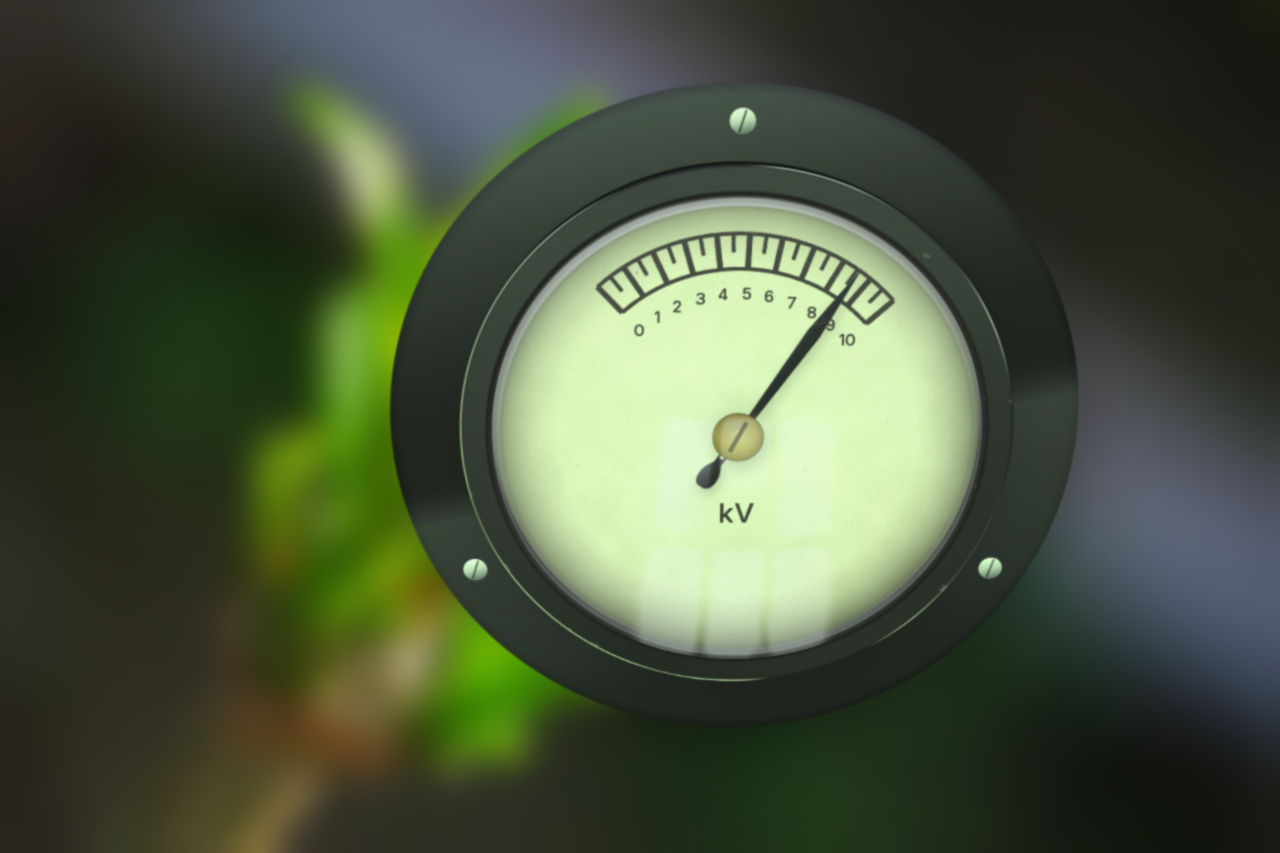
8.5 kV
